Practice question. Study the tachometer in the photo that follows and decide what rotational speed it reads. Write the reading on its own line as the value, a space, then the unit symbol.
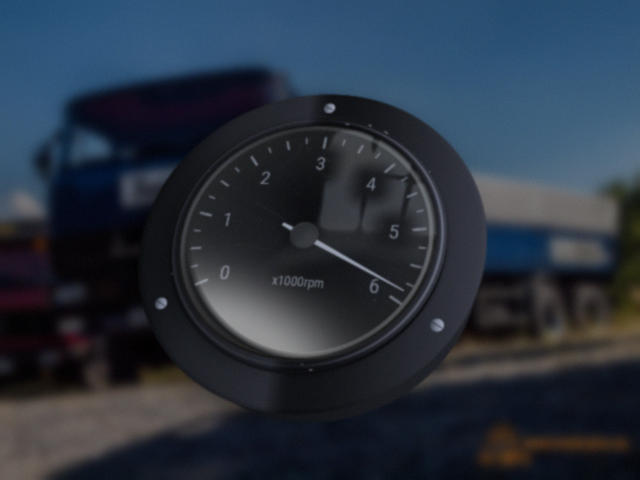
5875 rpm
